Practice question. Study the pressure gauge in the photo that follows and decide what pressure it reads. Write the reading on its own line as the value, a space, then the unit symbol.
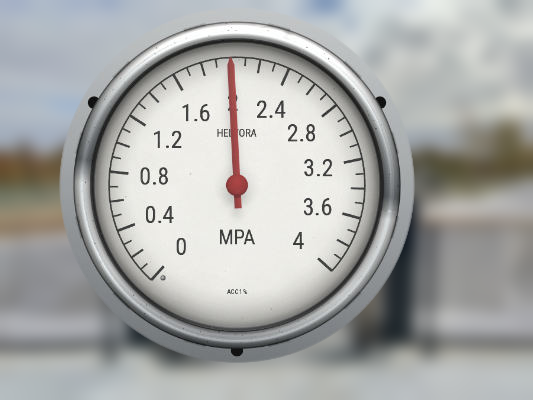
2 MPa
